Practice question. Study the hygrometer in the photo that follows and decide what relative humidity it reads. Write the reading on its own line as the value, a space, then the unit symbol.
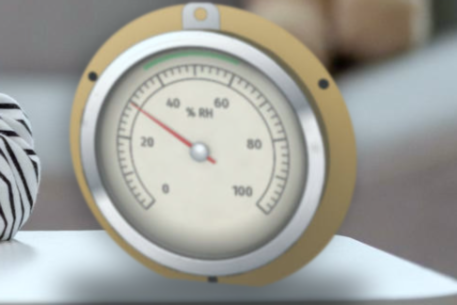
30 %
